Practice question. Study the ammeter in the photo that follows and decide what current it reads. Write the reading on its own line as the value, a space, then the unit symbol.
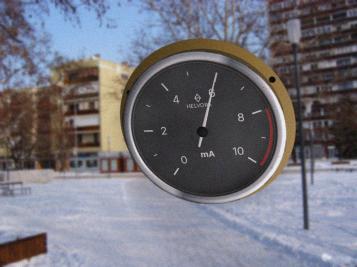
6 mA
